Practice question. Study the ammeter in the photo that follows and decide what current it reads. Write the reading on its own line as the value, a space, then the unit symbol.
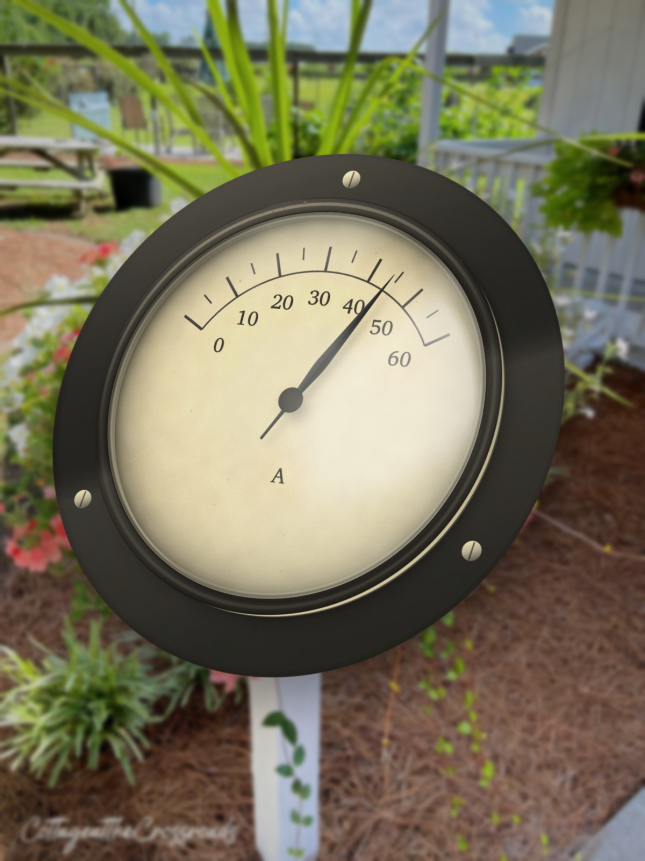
45 A
